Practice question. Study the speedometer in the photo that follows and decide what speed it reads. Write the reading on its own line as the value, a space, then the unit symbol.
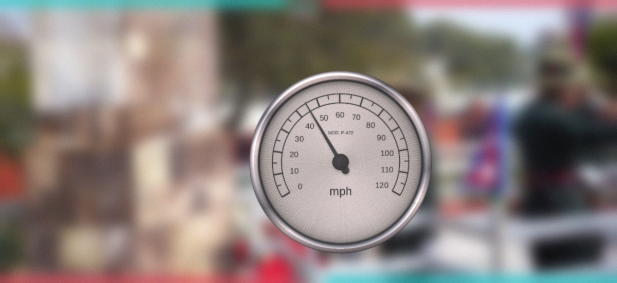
45 mph
